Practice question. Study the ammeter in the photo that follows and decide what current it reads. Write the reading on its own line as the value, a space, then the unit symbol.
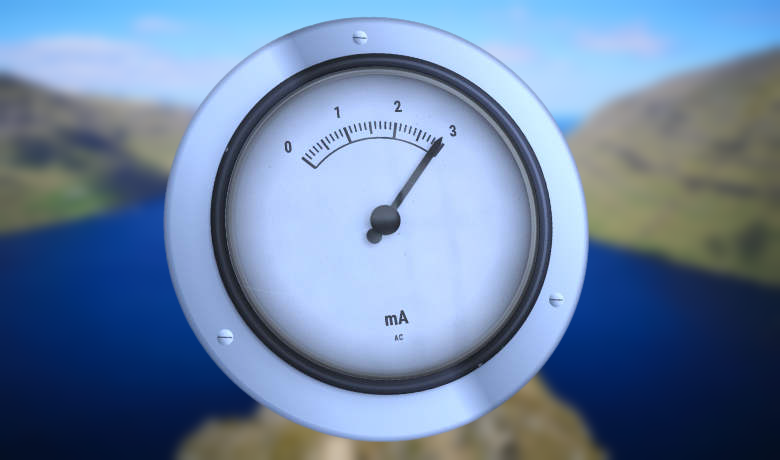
2.9 mA
